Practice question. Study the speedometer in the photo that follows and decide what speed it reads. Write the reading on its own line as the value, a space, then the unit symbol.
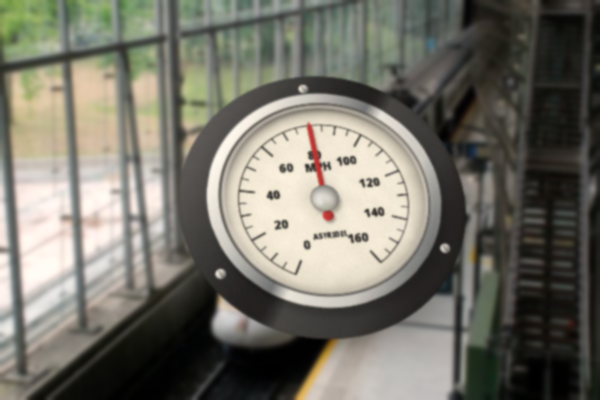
80 mph
